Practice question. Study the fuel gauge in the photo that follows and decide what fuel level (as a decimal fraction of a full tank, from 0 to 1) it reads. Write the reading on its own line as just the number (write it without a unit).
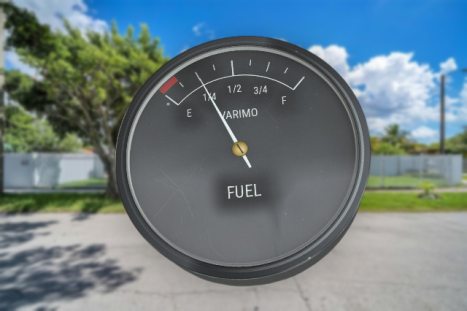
0.25
